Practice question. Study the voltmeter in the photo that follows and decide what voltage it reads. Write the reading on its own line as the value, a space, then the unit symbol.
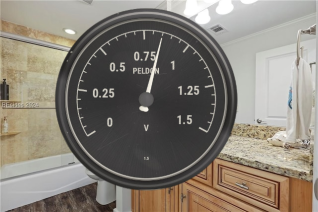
0.85 V
